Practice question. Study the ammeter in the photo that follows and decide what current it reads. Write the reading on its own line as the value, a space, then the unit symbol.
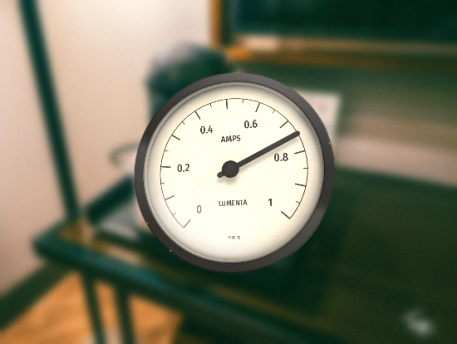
0.75 A
